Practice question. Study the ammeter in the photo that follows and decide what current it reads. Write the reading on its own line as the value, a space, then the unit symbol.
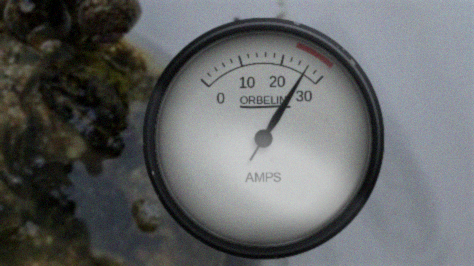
26 A
